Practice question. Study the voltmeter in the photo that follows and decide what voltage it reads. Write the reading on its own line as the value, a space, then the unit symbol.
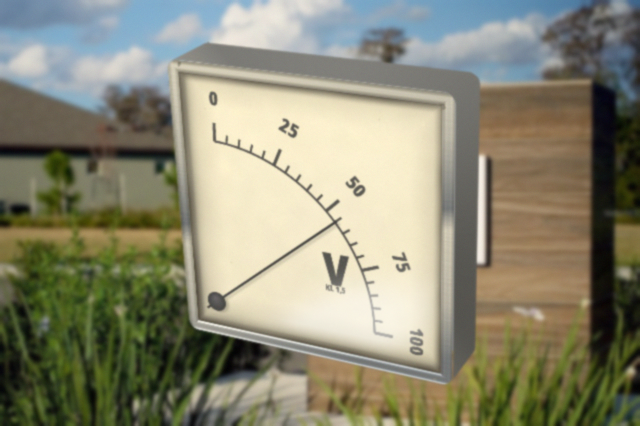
55 V
